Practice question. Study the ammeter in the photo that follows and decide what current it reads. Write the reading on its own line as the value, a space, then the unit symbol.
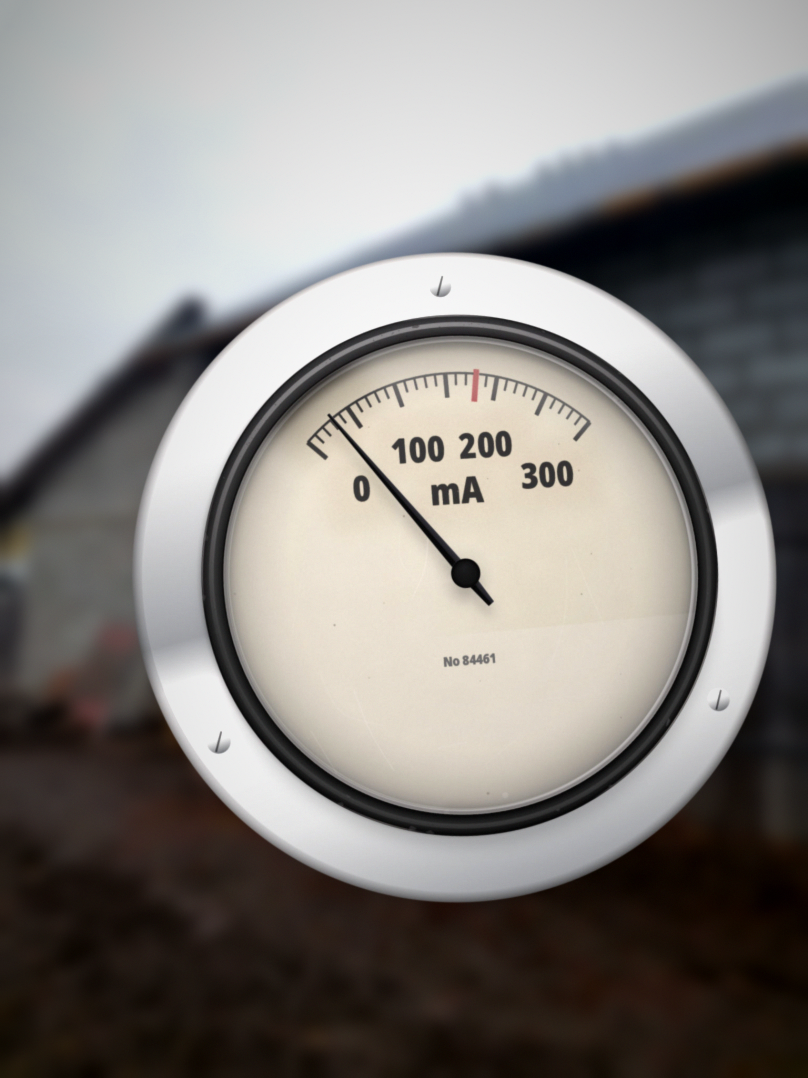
30 mA
